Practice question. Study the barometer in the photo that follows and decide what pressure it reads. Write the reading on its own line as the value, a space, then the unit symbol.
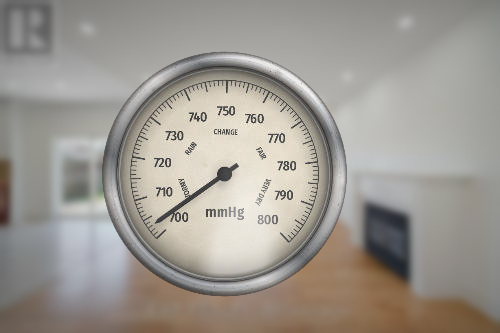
703 mmHg
